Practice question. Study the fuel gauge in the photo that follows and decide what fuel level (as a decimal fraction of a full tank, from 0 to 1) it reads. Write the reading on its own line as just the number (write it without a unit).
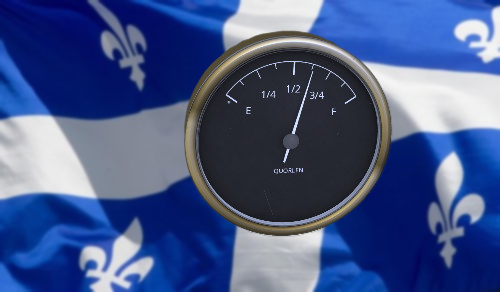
0.625
